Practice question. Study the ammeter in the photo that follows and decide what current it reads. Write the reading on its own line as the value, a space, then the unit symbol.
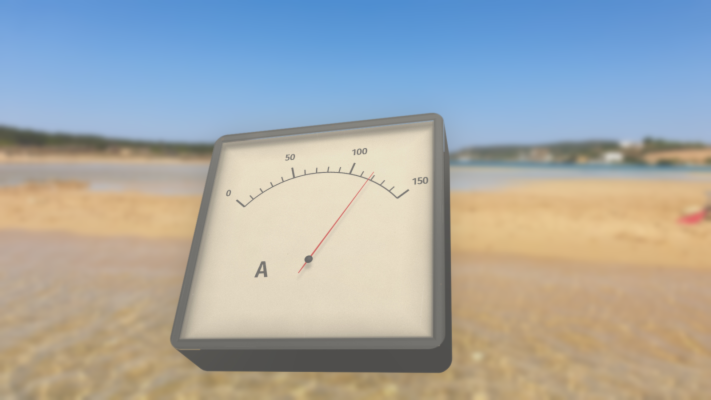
120 A
